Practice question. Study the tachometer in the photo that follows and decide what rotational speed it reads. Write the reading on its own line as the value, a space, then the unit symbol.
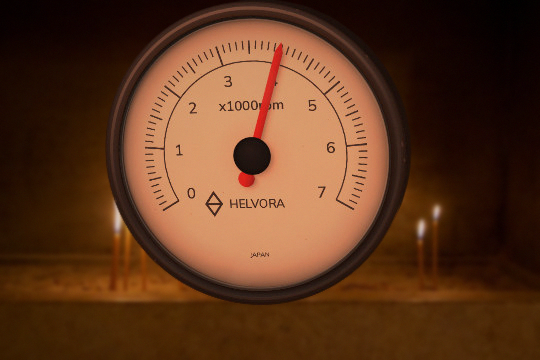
4000 rpm
